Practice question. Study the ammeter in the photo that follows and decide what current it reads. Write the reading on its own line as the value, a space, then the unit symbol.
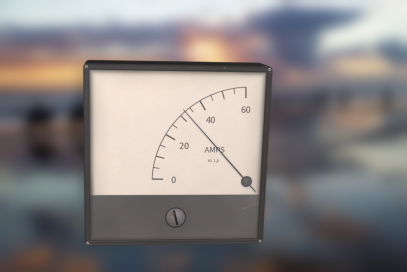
32.5 A
